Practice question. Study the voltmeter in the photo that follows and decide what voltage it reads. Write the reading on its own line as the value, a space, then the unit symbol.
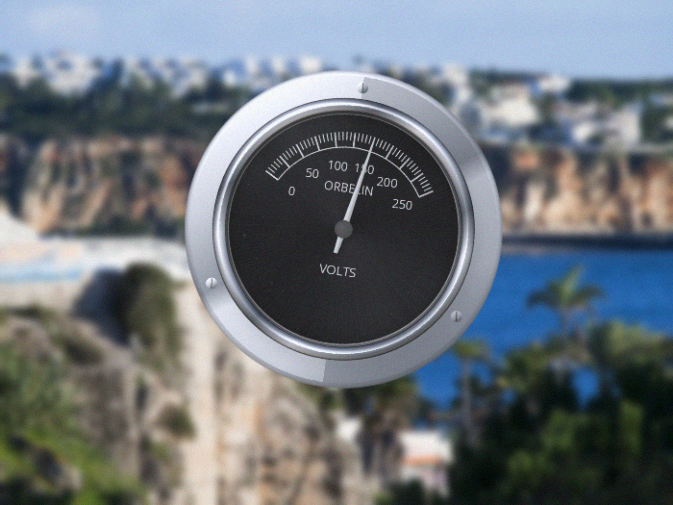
150 V
